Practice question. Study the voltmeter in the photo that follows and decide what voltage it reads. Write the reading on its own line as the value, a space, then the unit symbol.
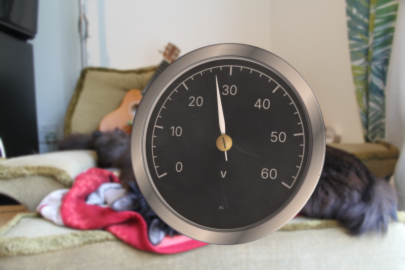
27 V
